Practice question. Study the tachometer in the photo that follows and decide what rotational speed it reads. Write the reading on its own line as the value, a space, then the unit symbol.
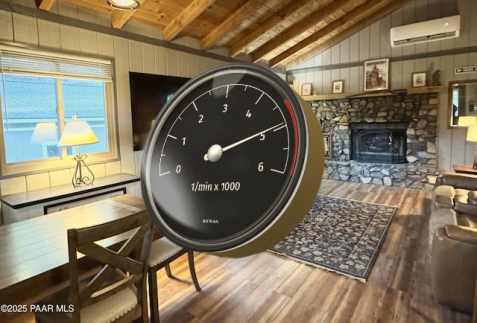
5000 rpm
